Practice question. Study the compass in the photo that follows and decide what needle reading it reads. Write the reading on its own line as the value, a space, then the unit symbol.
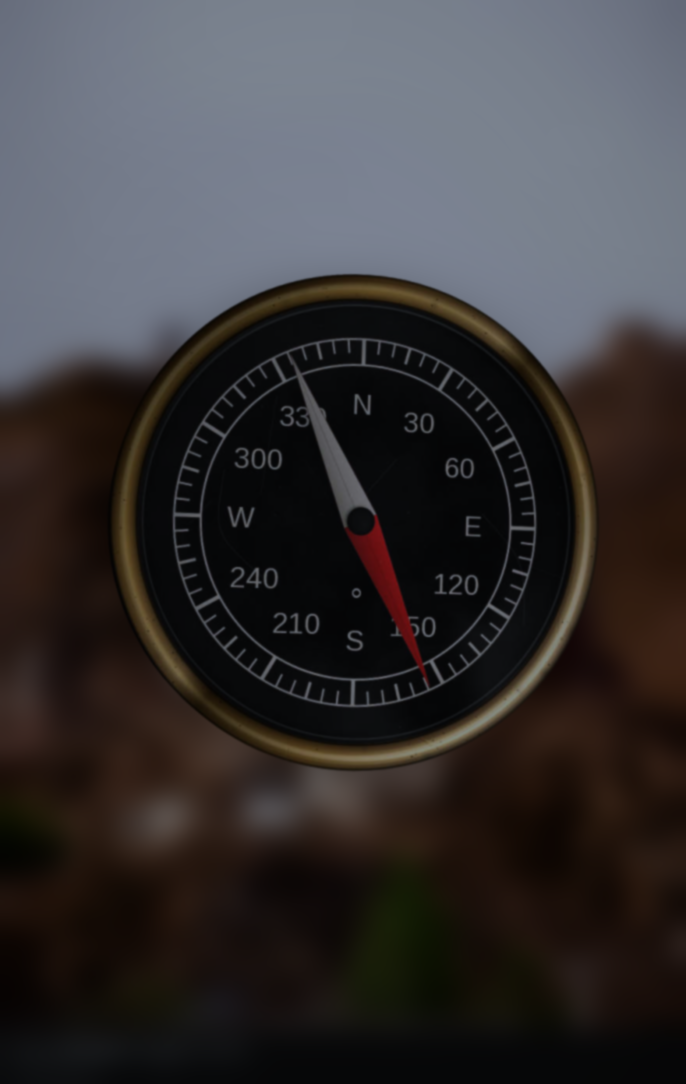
155 °
